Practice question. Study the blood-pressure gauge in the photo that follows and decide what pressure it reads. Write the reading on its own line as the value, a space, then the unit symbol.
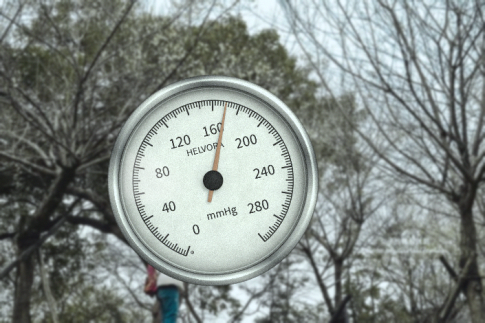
170 mmHg
